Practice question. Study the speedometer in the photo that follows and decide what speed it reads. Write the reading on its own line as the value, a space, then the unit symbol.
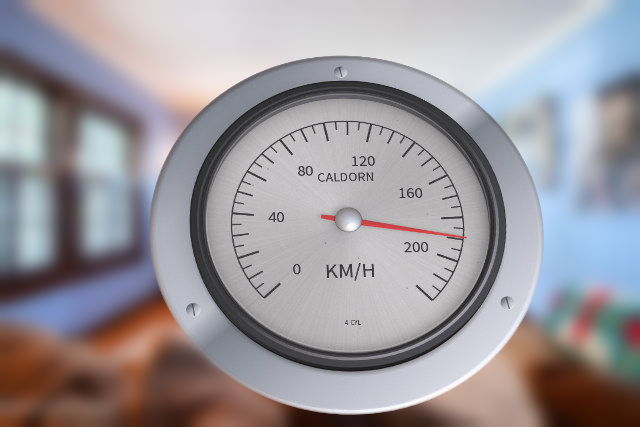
190 km/h
